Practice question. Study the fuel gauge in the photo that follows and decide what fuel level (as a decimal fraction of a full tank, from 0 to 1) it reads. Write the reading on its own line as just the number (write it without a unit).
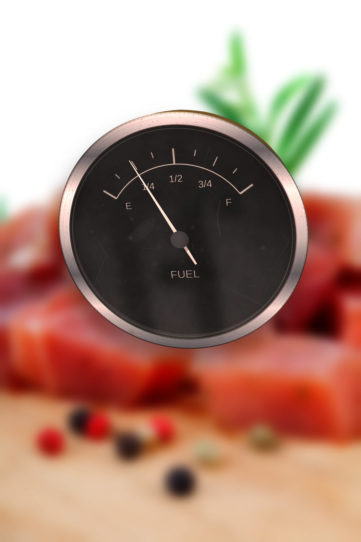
0.25
